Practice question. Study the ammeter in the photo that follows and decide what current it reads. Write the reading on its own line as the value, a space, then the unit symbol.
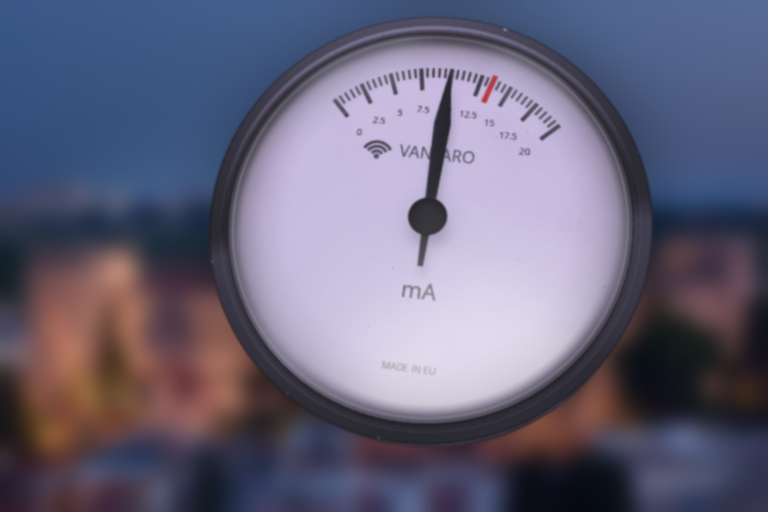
10 mA
